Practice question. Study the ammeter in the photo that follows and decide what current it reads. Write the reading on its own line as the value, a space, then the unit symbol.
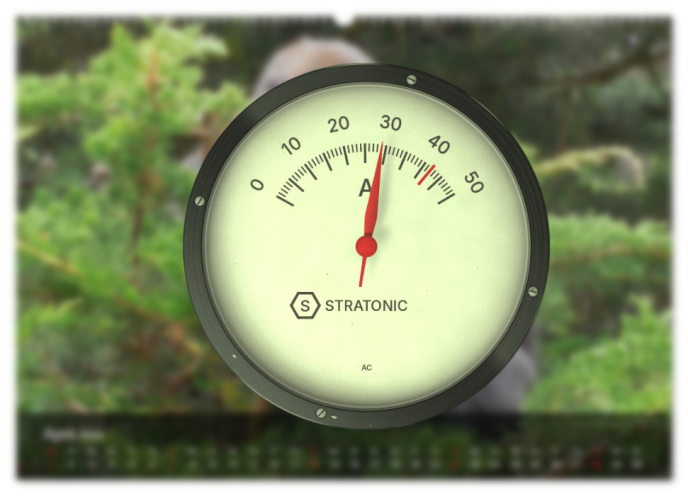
29 A
